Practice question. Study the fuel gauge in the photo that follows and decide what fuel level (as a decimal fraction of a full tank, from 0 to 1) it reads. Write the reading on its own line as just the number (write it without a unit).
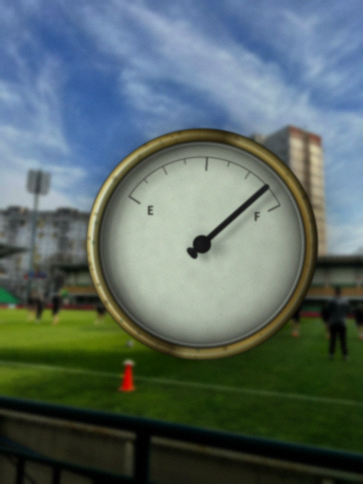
0.875
